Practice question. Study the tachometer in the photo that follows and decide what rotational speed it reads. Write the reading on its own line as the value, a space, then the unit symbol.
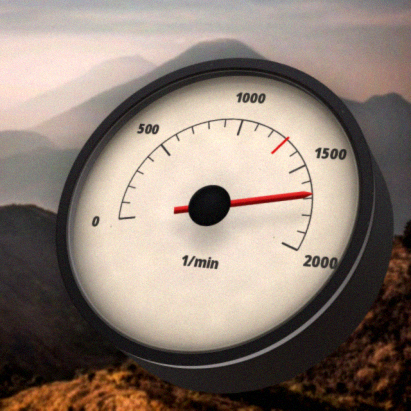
1700 rpm
